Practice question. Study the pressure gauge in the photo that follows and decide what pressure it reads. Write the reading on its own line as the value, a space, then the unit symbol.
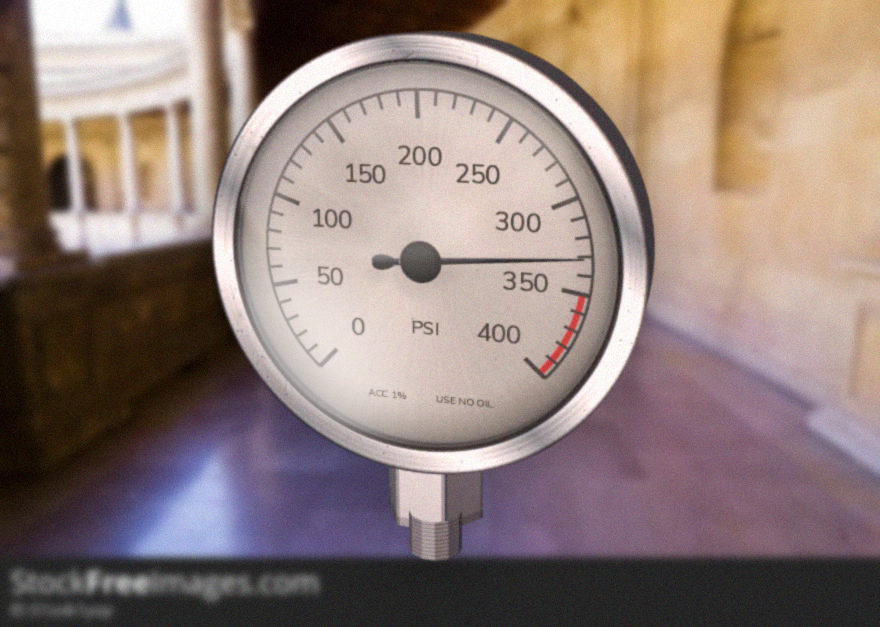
330 psi
